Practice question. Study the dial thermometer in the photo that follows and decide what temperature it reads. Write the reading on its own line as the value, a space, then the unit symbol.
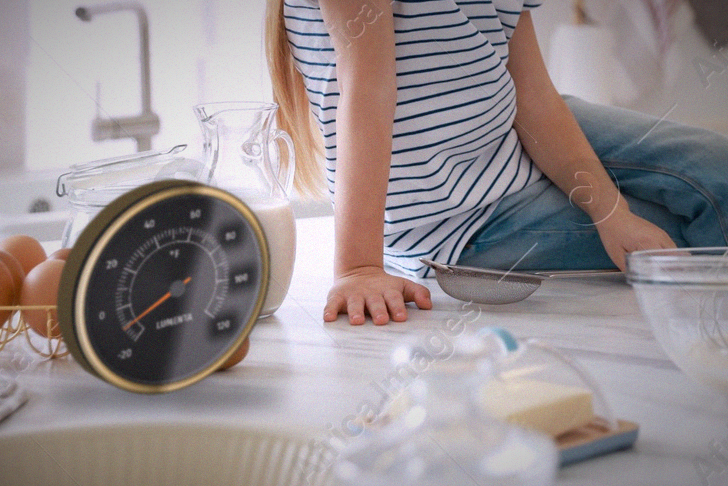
-10 °F
